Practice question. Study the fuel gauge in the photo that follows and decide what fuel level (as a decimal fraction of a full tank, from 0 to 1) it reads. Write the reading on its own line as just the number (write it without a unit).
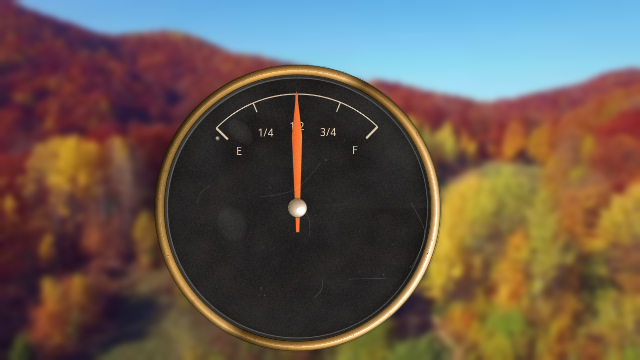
0.5
